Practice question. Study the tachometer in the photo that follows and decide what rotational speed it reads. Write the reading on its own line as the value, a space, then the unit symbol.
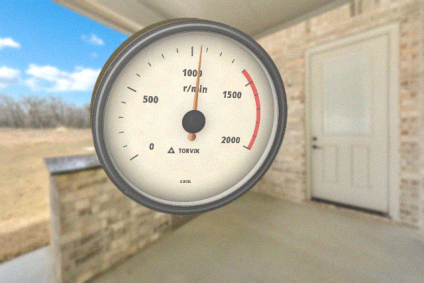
1050 rpm
